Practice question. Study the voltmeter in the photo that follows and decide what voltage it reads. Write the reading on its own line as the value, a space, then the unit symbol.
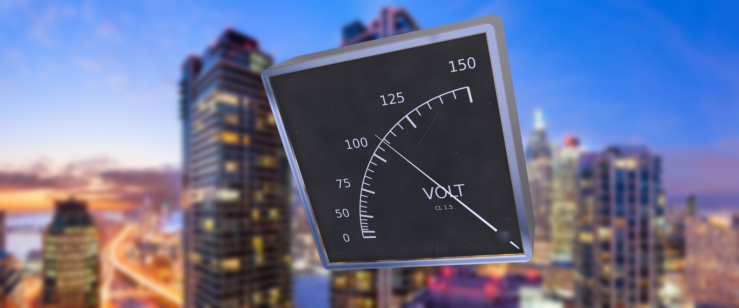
110 V
